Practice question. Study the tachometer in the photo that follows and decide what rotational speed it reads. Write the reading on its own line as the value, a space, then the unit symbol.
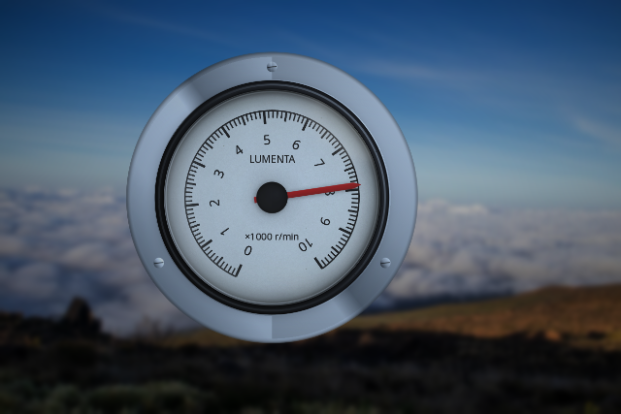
7900 rpm
